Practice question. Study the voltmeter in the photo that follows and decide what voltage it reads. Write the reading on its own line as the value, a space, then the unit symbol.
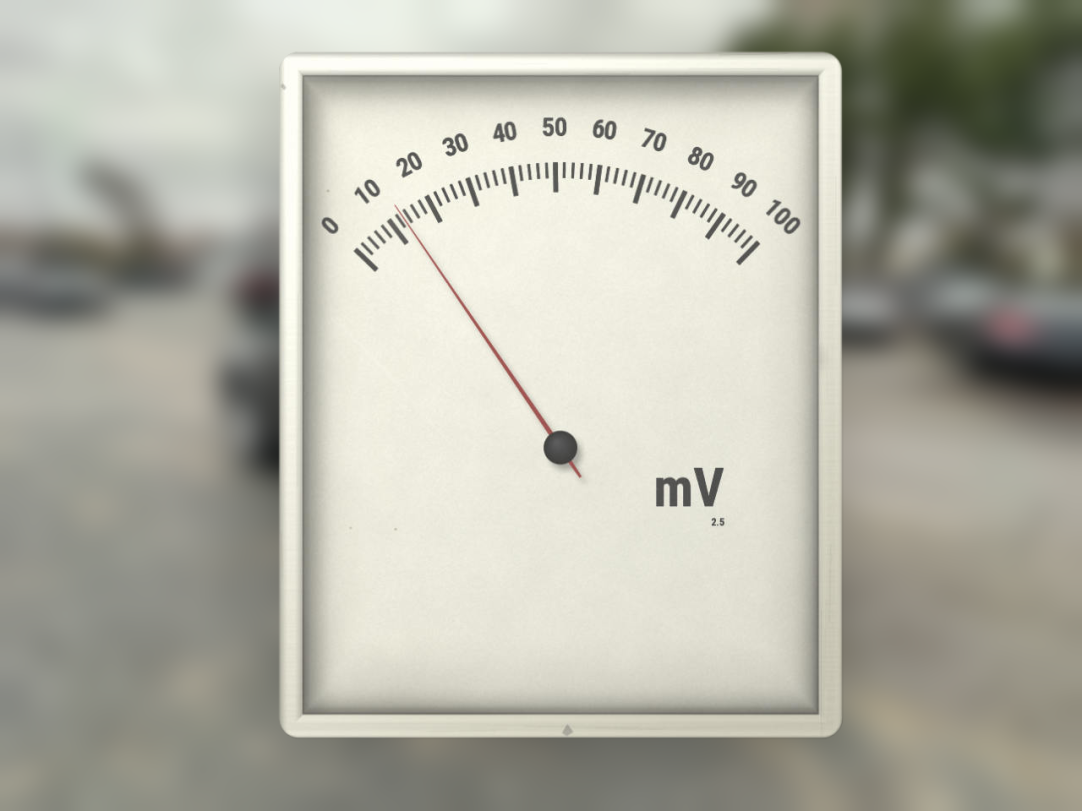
13 mV
